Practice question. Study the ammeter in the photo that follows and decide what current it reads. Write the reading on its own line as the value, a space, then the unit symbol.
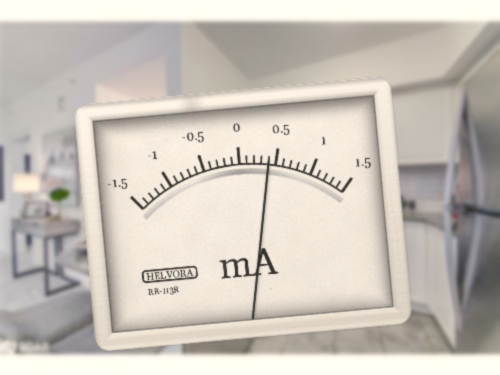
0.4 mA
